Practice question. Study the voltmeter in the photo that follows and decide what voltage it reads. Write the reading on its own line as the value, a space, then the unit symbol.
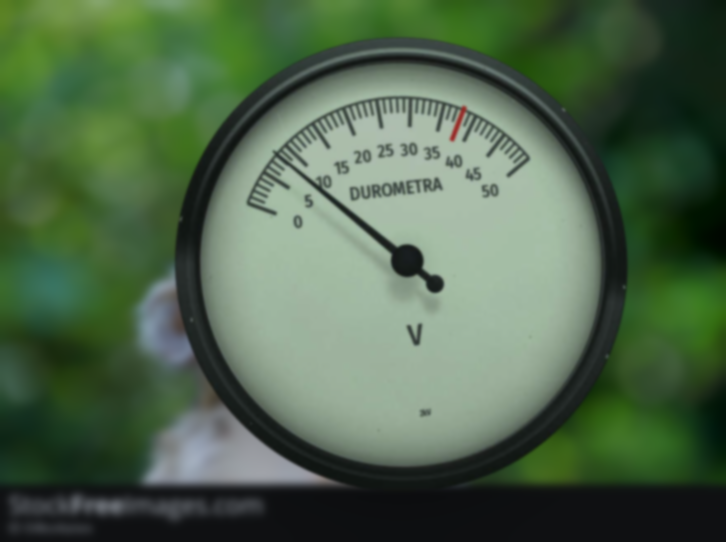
8 V
